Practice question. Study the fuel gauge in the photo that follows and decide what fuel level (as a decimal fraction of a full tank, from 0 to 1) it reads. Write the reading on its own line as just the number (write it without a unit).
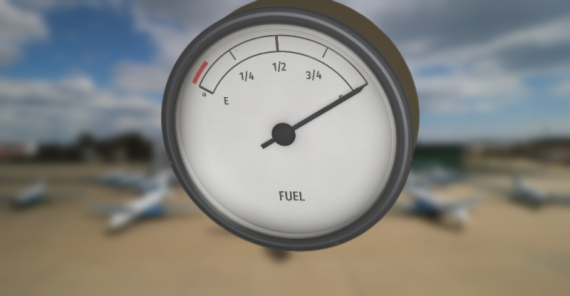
1
